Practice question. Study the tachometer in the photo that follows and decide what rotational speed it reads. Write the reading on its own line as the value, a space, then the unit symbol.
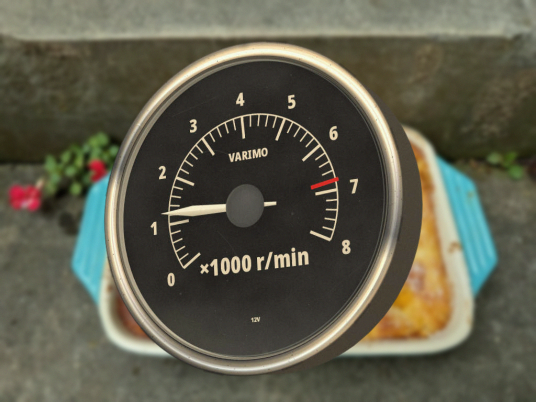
1200 rpm
